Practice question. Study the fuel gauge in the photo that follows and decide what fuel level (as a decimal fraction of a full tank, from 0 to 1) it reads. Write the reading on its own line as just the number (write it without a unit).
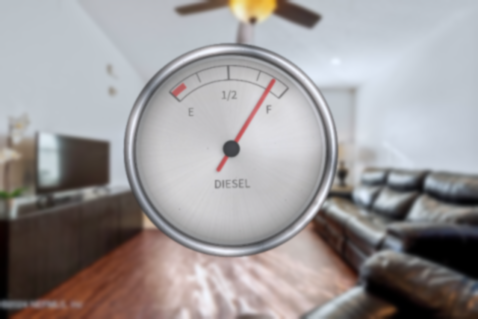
0.875
